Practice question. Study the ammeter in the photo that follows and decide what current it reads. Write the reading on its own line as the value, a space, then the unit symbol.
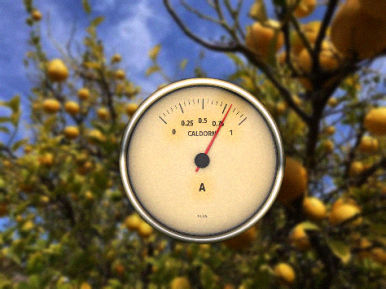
0.8 A
